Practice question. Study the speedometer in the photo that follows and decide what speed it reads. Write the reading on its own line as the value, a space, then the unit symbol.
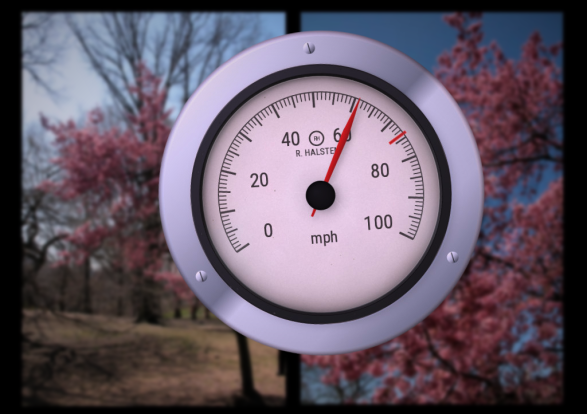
61 mph
